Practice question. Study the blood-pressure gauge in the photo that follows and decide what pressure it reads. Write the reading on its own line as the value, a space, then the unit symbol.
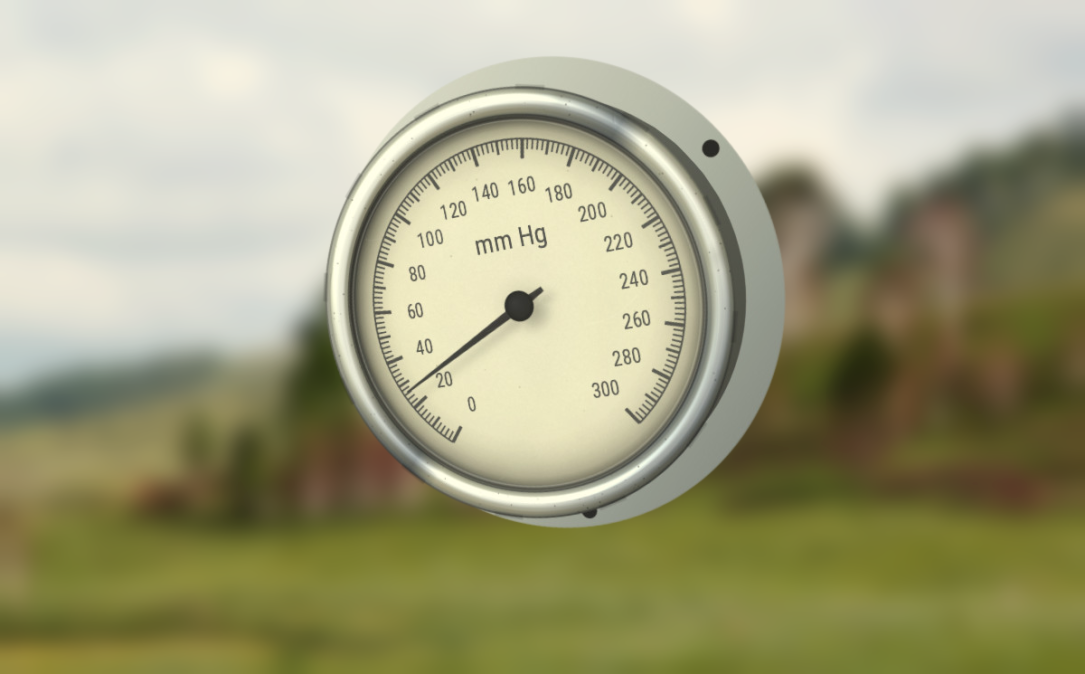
26 mmHg
